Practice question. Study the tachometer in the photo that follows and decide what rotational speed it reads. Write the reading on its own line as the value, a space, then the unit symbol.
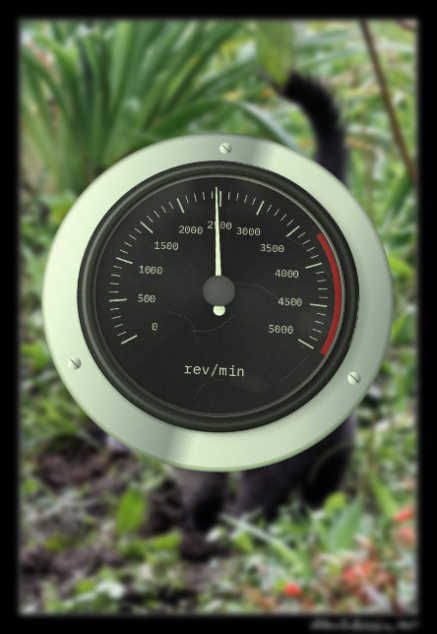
2450 rpm
